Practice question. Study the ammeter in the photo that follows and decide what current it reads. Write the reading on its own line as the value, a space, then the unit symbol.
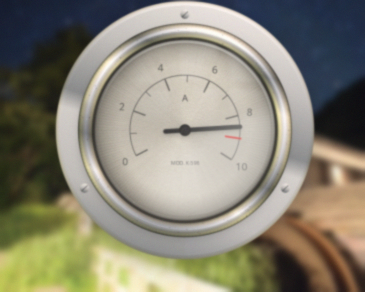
8.5 A
